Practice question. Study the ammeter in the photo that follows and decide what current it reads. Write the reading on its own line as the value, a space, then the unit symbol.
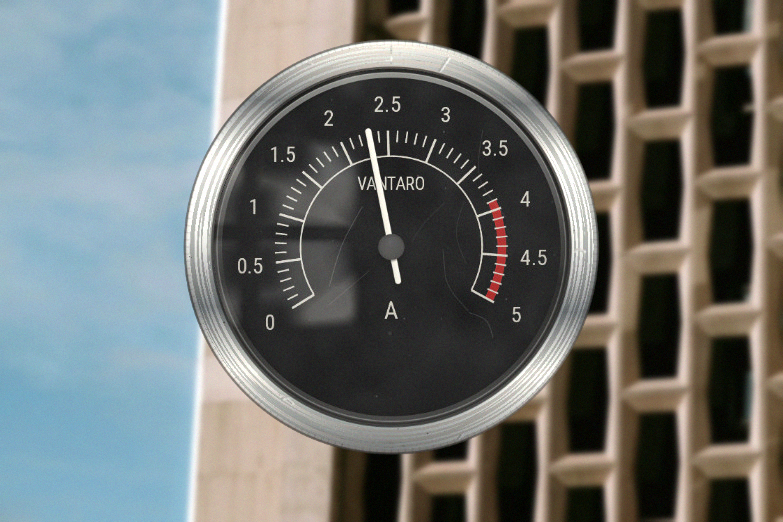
2.3 A
